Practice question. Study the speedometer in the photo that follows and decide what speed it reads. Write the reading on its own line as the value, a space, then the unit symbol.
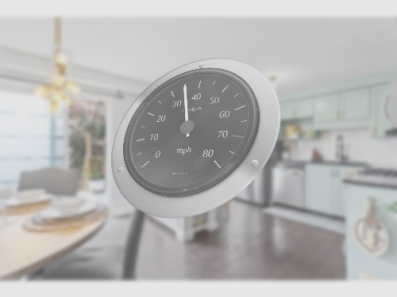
35 mph
